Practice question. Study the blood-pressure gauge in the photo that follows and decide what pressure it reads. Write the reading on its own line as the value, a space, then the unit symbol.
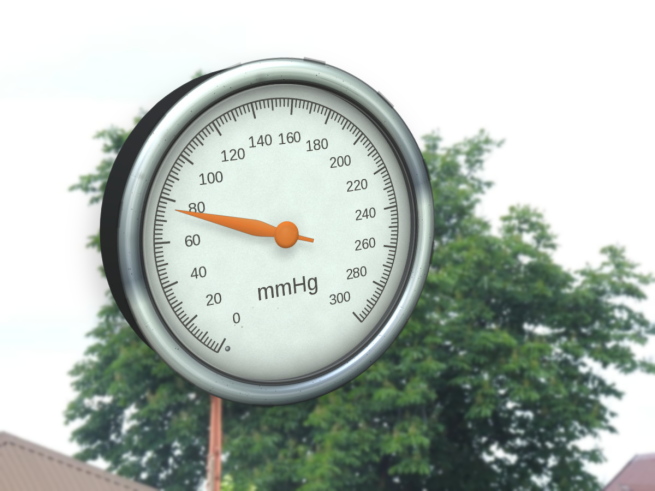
76 mmHg
